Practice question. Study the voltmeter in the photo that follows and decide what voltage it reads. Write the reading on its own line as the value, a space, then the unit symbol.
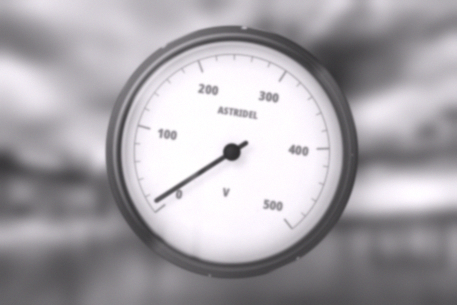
10 V
